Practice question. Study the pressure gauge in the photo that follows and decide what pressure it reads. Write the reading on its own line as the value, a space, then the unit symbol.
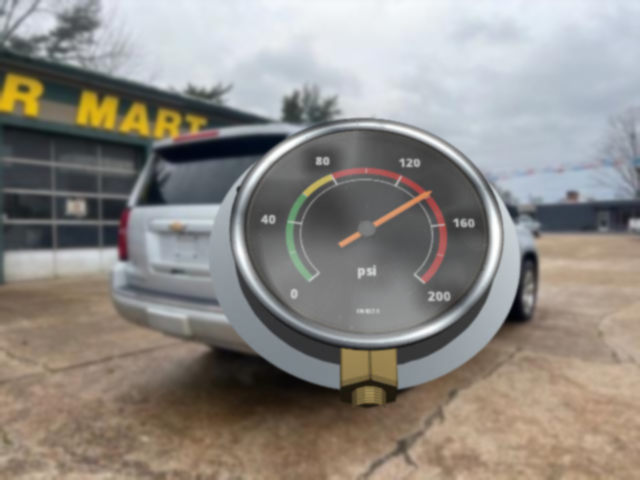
140 psi
